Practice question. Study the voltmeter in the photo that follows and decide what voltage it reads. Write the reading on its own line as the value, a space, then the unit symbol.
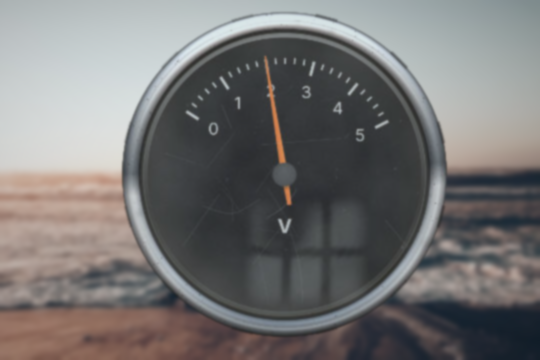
2 V
